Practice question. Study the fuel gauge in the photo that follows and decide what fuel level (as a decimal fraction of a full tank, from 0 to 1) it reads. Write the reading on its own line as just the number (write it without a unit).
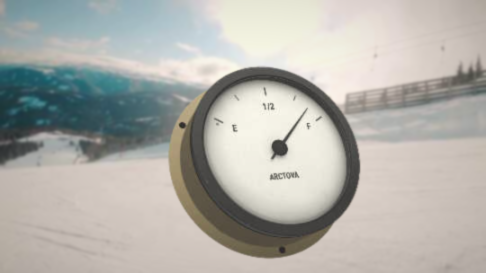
0.875
